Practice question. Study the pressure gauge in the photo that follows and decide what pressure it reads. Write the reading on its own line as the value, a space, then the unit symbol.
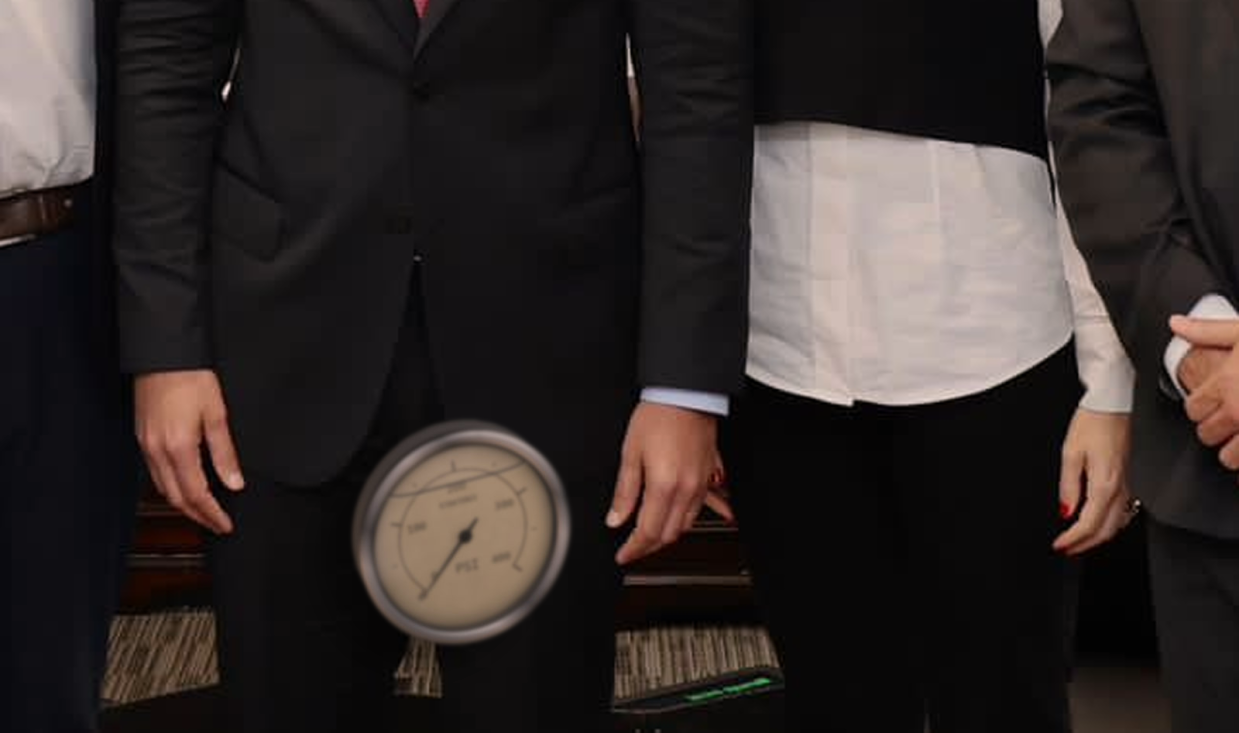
0 psi
